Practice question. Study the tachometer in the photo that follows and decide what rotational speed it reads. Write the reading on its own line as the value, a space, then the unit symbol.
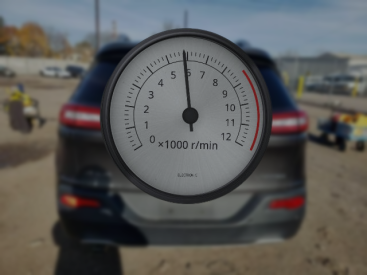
5800 rpm
